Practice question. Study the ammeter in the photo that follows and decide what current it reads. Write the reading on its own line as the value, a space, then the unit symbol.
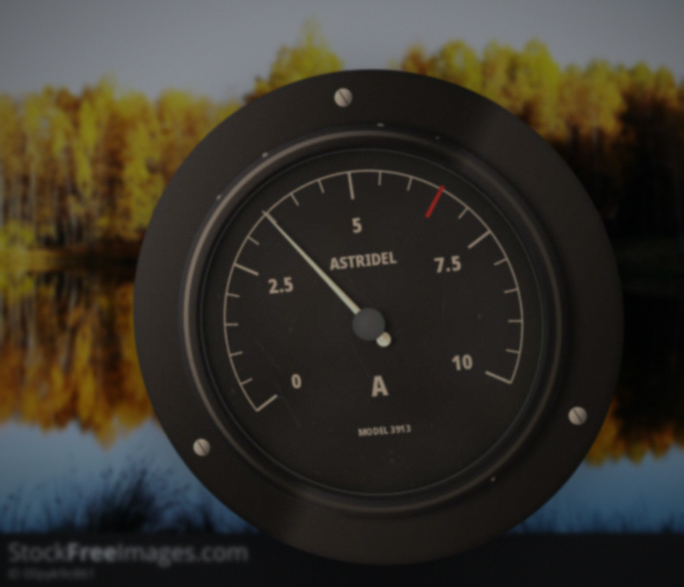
3.5 A
